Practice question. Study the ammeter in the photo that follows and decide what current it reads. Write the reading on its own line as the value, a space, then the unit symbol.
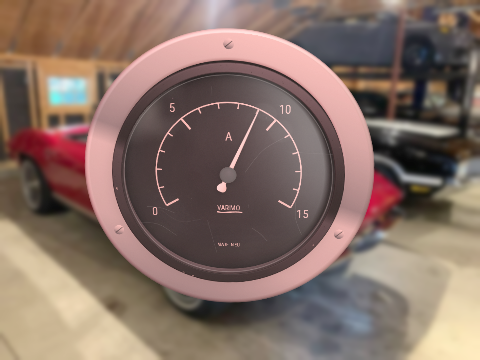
9 A
